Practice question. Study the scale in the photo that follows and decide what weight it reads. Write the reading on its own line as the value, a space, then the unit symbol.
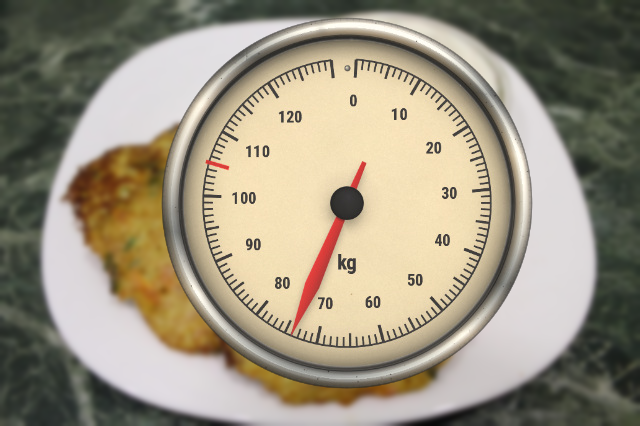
74 kg
